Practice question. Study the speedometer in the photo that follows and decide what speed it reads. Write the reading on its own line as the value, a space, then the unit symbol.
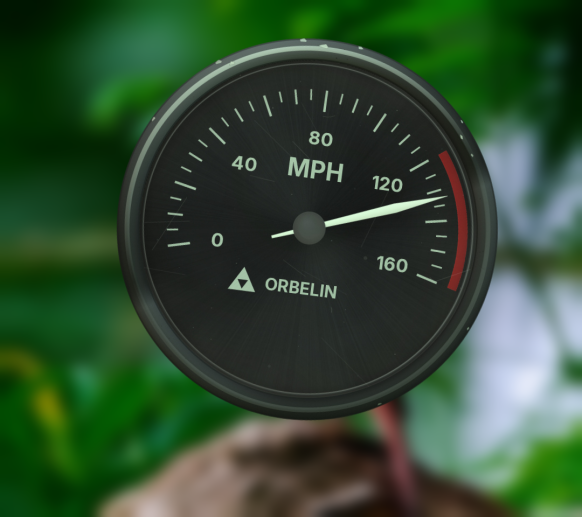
132.5 mph
